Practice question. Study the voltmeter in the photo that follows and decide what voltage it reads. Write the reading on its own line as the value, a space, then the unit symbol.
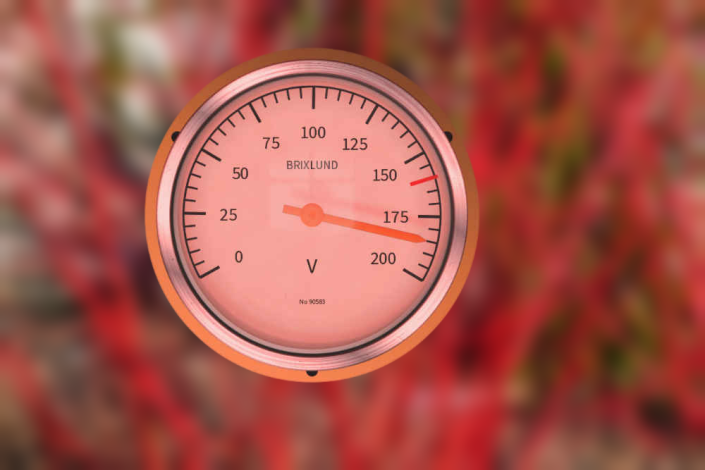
185 V
